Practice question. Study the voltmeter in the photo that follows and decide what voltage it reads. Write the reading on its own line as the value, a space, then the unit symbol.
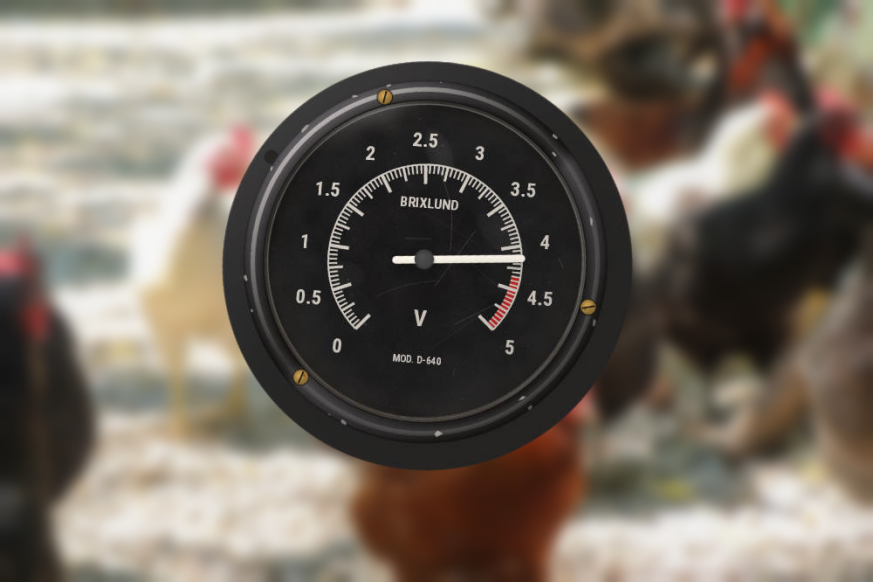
4.15 V
